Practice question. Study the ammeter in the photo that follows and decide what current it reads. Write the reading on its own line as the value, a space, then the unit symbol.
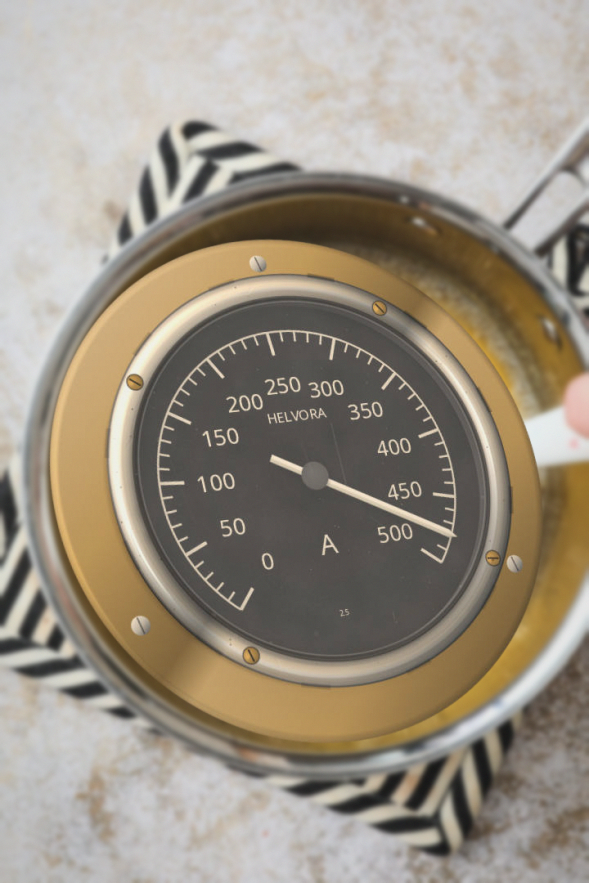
480 A
